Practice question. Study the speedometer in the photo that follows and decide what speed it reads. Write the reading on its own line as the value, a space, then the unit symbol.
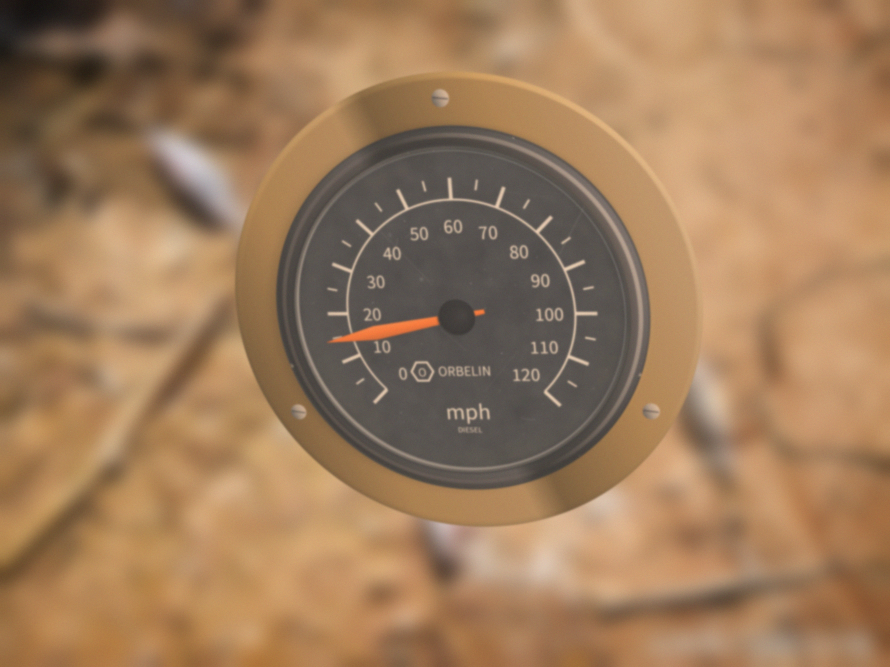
15 mph
